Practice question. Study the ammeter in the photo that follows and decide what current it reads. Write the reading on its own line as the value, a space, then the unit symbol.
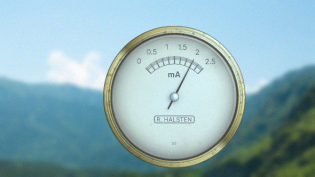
2 mA
